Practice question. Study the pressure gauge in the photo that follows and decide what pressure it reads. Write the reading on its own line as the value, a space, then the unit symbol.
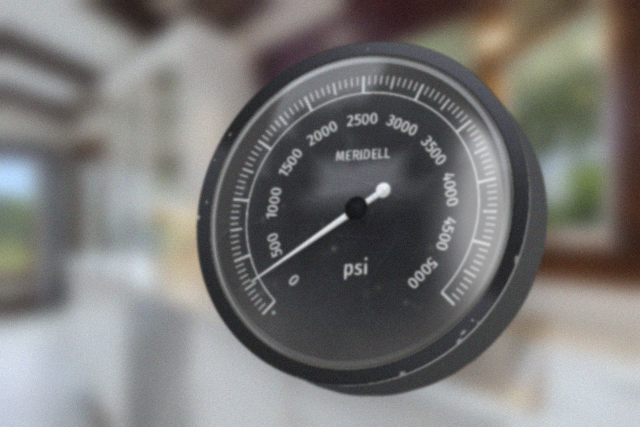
250 psi
